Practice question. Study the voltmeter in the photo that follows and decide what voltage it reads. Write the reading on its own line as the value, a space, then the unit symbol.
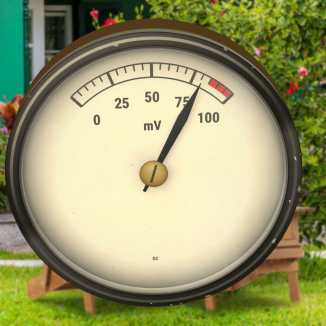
80 mV
